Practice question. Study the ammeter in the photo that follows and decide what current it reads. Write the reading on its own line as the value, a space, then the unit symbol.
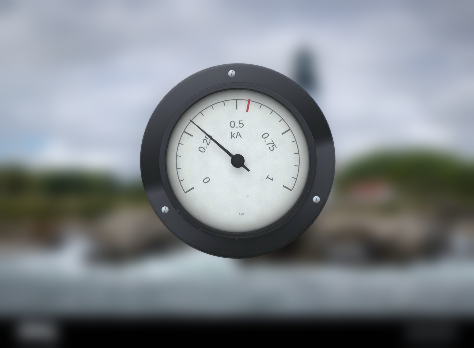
0.3 kA
